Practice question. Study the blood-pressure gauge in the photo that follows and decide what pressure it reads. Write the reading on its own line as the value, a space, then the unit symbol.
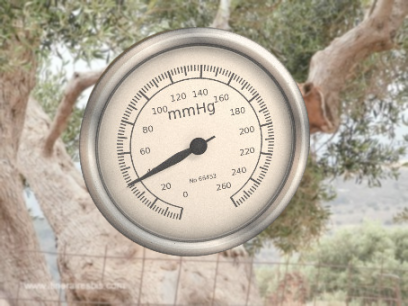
40 mmHg
